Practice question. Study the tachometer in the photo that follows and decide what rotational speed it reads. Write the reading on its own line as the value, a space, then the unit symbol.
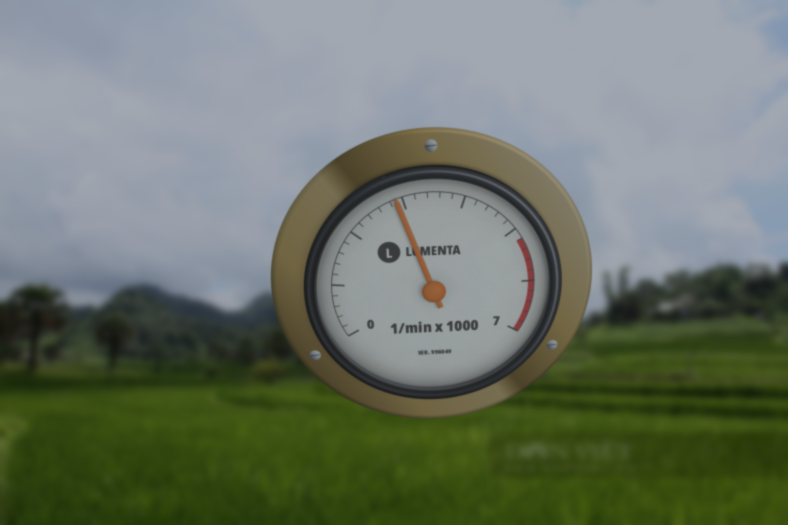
2900 rpm
